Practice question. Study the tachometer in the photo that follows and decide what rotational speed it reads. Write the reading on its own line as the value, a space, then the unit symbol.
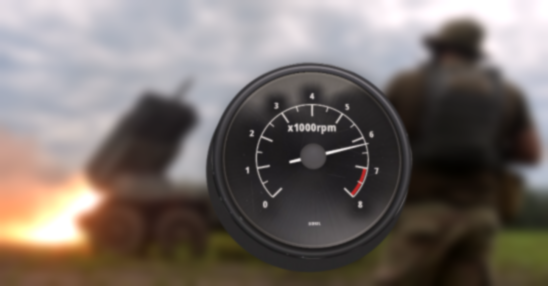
6250 rpm
